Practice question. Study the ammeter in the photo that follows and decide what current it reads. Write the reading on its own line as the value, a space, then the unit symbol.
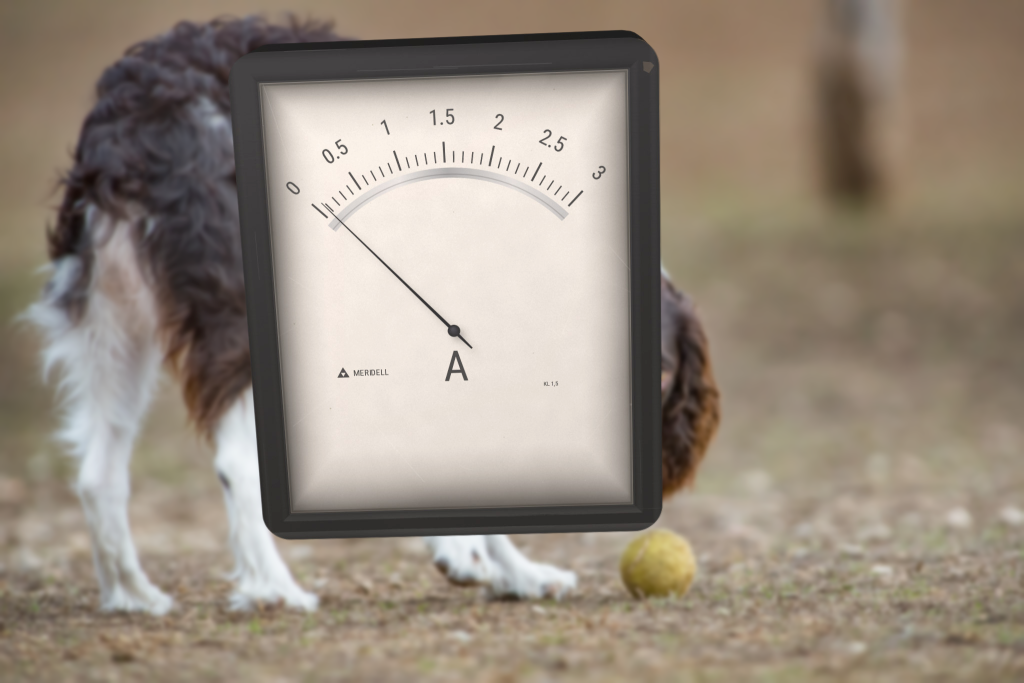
0.1 A
